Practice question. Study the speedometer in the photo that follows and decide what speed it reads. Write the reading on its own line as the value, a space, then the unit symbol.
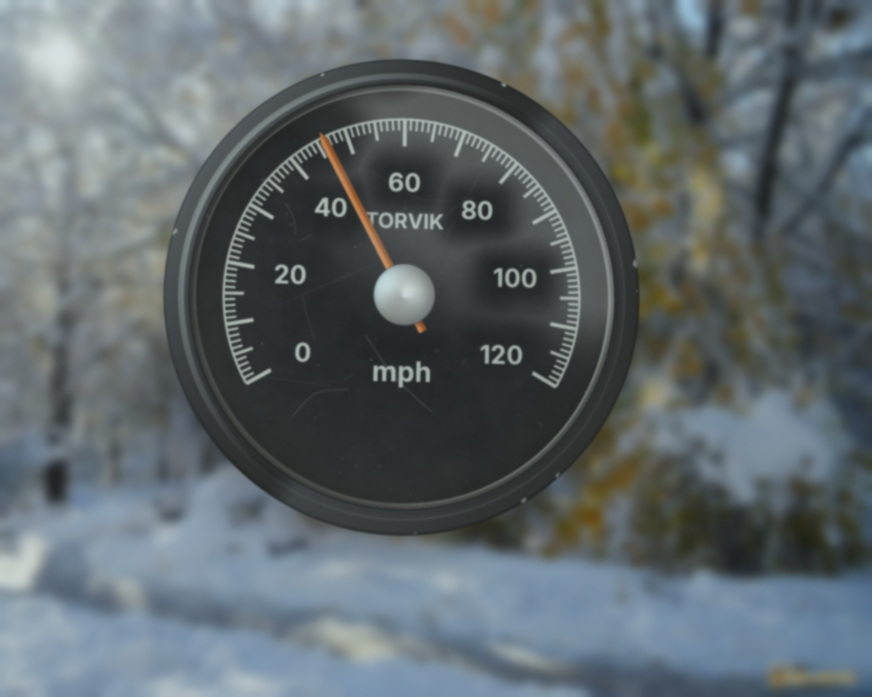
46 mph
